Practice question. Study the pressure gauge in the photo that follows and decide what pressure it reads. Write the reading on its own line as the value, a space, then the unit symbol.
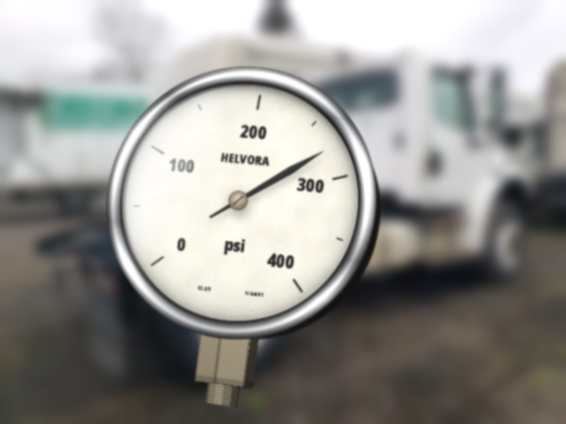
275 psi
